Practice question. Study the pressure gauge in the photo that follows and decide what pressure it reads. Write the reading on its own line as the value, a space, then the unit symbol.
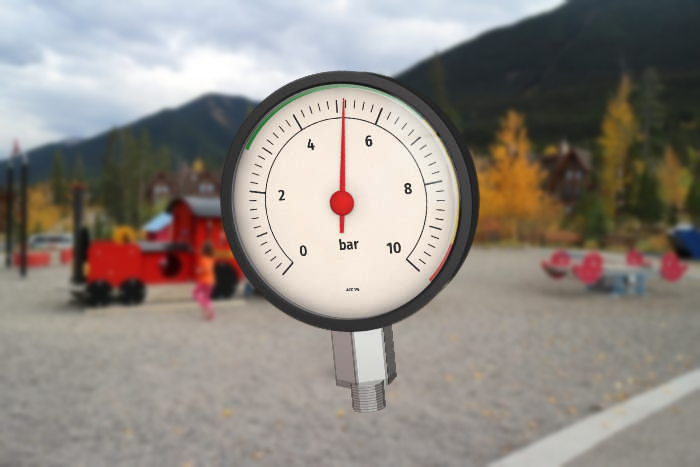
5.2 bar
